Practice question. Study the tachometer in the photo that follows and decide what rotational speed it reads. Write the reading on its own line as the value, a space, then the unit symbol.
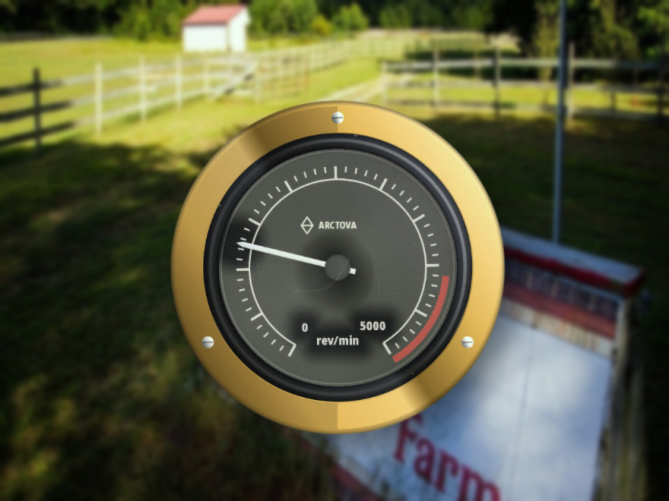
1250 rpm
